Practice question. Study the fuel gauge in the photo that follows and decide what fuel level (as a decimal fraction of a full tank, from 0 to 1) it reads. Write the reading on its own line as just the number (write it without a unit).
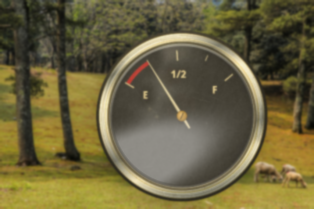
0.25
